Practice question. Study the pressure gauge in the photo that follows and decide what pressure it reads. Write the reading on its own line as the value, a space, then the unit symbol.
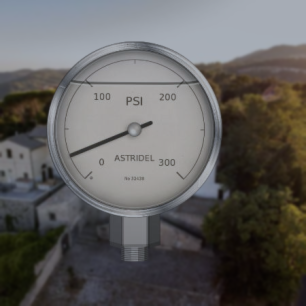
25 psi
